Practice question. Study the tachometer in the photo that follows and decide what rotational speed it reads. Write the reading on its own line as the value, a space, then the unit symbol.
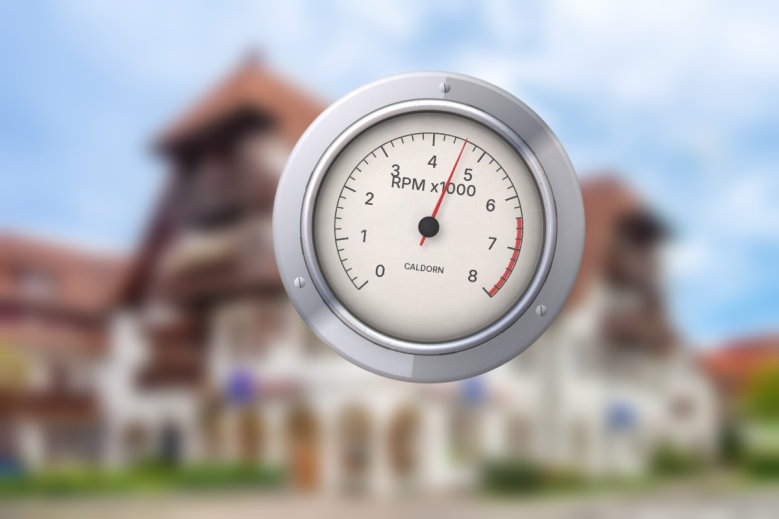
4600 rpm
